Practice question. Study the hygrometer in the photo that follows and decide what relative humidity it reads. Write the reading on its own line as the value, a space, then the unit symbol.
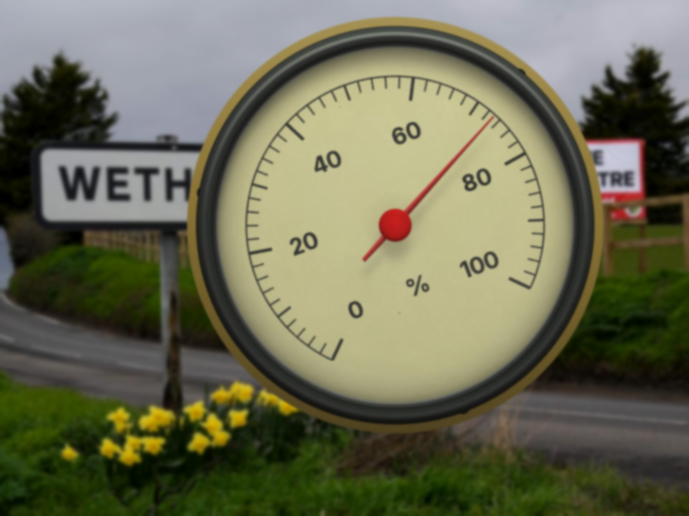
73 %
